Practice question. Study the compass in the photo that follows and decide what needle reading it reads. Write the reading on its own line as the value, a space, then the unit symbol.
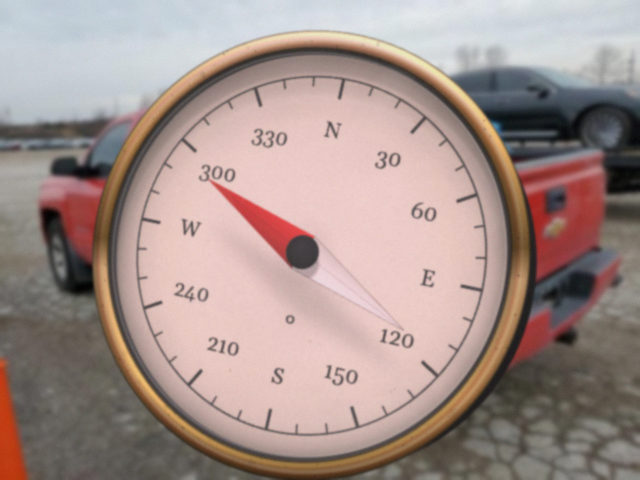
295 °
